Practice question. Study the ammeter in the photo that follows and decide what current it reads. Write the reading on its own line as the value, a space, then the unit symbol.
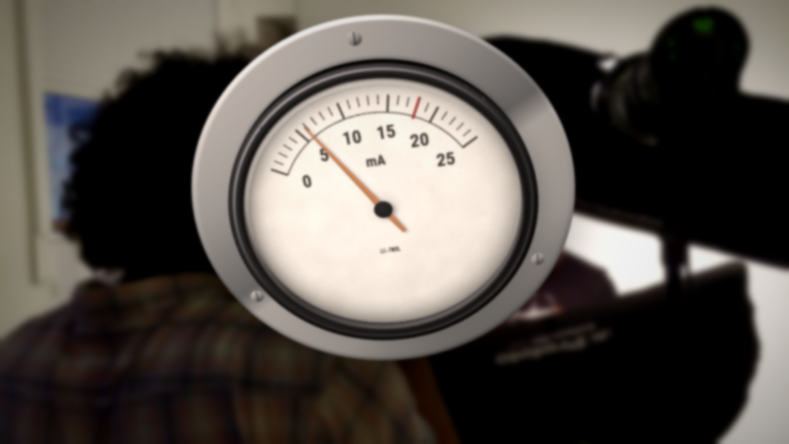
6 mA
